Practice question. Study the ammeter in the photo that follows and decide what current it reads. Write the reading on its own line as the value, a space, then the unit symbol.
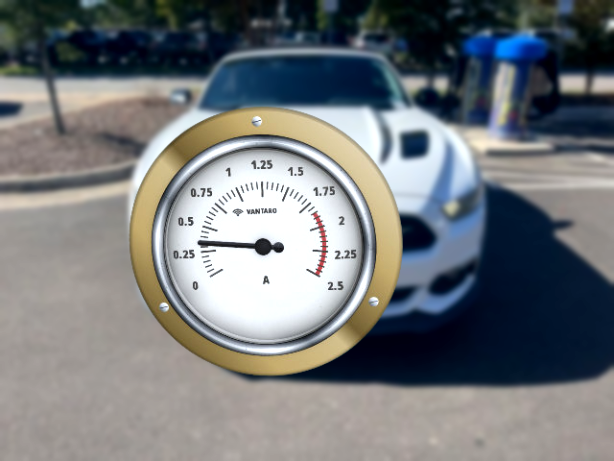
0.35 A
